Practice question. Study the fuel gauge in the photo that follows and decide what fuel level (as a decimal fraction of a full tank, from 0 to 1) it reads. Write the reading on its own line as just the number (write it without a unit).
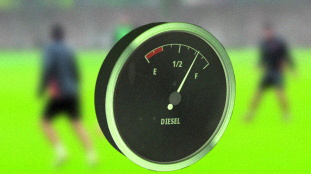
0.75
